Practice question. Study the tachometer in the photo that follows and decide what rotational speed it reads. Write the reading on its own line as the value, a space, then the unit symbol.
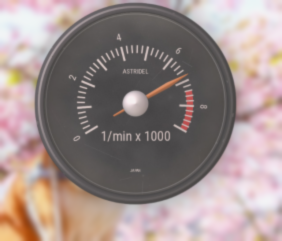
6800 rpm
